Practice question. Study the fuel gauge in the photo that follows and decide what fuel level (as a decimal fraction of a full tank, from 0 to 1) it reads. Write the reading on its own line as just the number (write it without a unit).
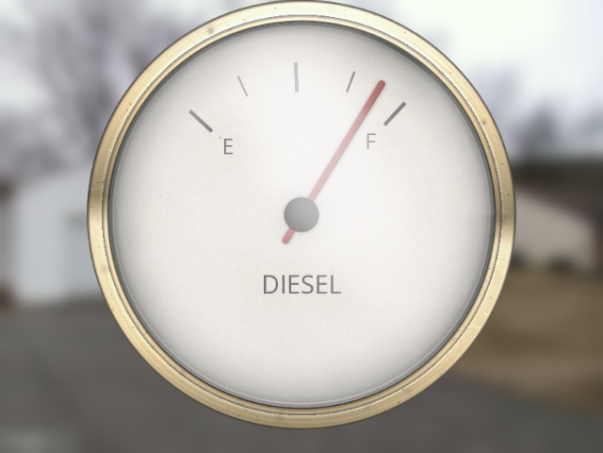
0.875
